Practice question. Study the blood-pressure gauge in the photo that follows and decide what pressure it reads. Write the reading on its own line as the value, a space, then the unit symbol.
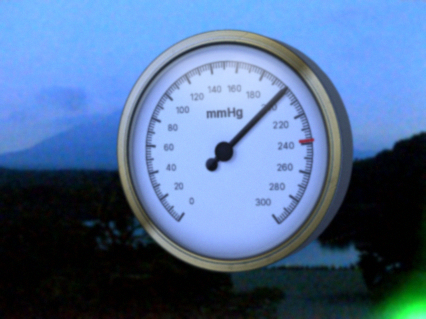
200 mmHg
